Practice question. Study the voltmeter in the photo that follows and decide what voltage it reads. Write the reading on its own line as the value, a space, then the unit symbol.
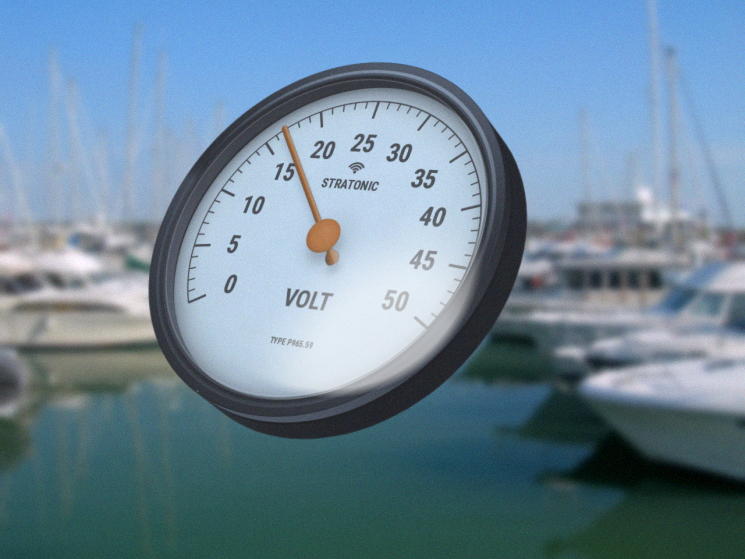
17 V
